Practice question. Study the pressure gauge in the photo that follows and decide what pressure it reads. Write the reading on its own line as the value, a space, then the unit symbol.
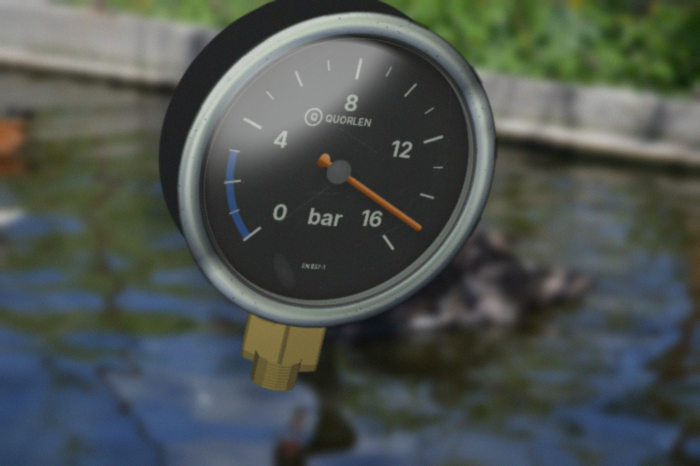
15 bar
